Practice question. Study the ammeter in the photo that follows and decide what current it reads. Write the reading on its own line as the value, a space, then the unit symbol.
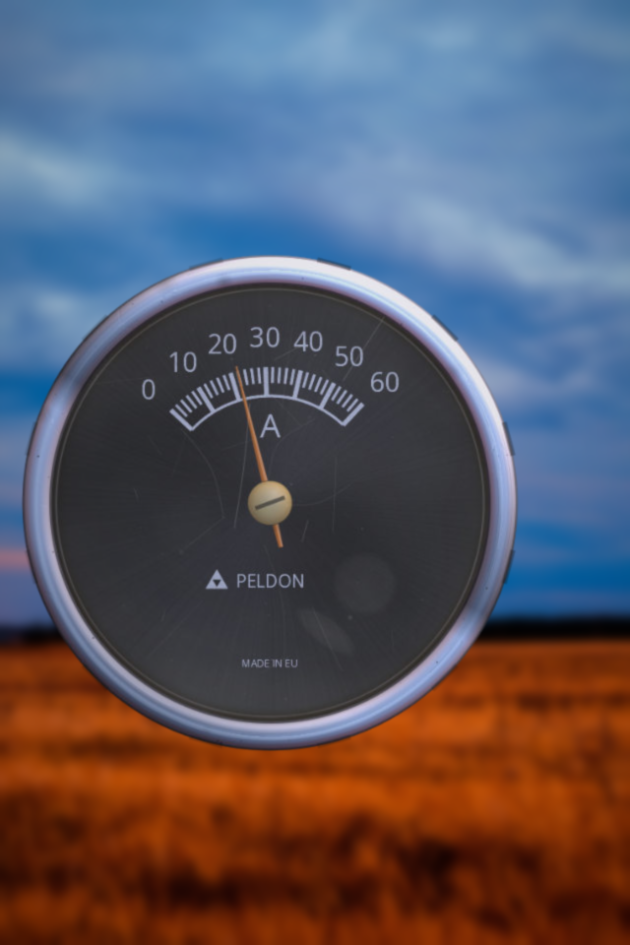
22 A
